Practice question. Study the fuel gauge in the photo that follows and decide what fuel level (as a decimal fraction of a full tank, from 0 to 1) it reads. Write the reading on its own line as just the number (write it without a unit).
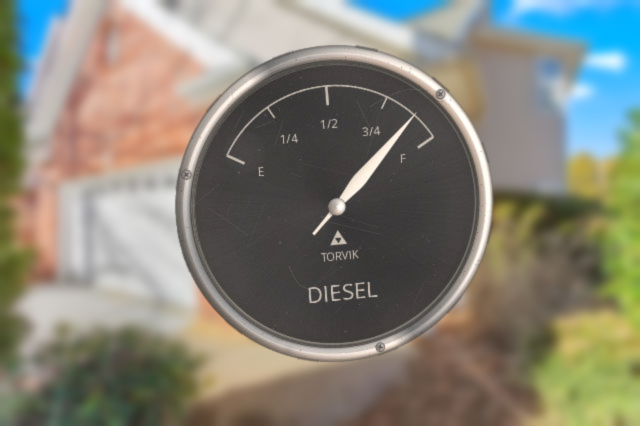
0.875
